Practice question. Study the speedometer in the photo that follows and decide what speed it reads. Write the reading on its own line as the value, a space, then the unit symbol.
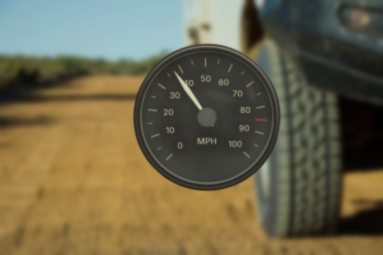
37.5 mph
